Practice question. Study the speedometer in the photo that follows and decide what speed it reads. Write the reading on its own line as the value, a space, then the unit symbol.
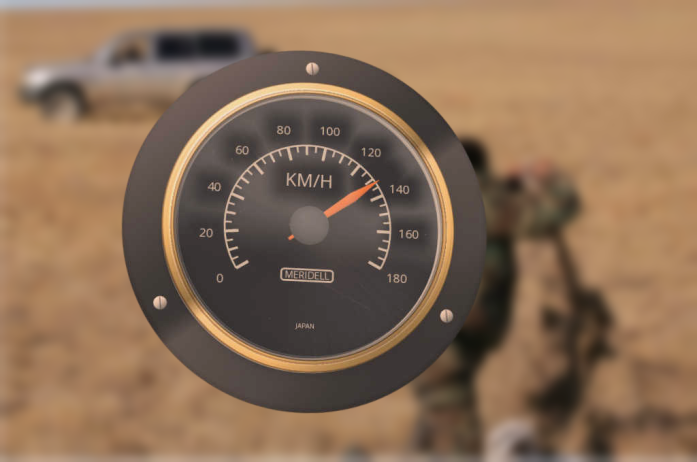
132.5 km/h
